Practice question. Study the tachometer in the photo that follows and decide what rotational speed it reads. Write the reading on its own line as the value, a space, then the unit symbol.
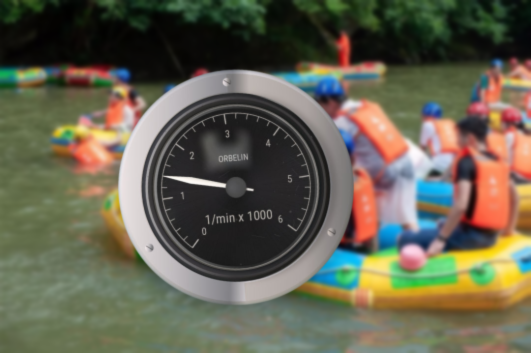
1400 rpm
